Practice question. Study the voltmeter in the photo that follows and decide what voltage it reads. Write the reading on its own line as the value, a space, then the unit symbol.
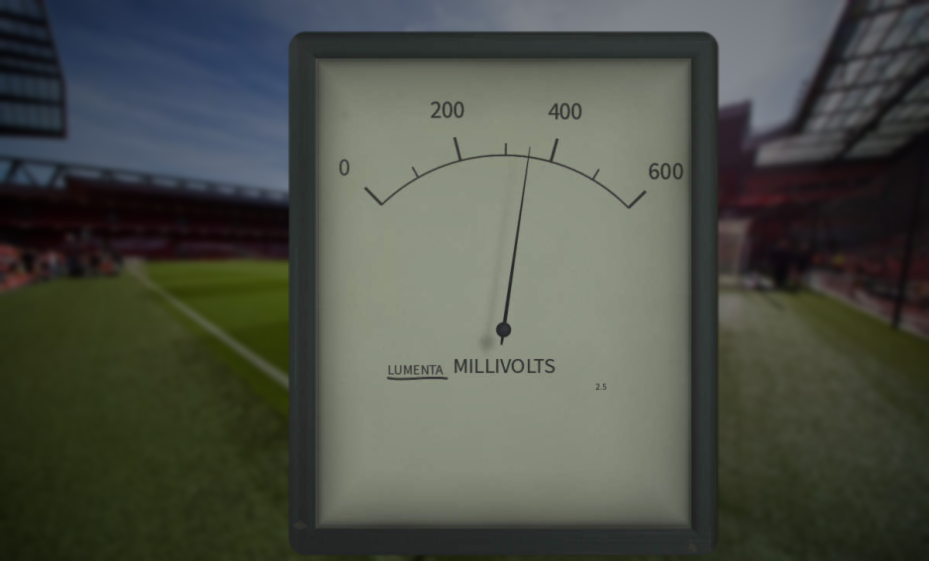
350 mV
